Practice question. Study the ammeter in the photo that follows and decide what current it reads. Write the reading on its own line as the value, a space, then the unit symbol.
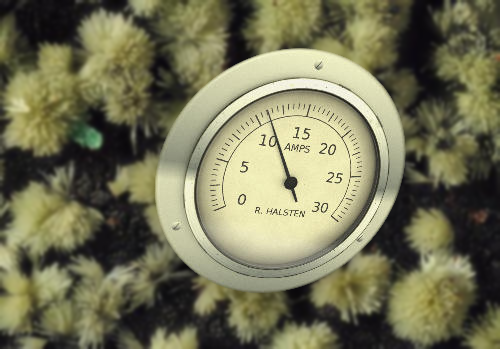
11 A
